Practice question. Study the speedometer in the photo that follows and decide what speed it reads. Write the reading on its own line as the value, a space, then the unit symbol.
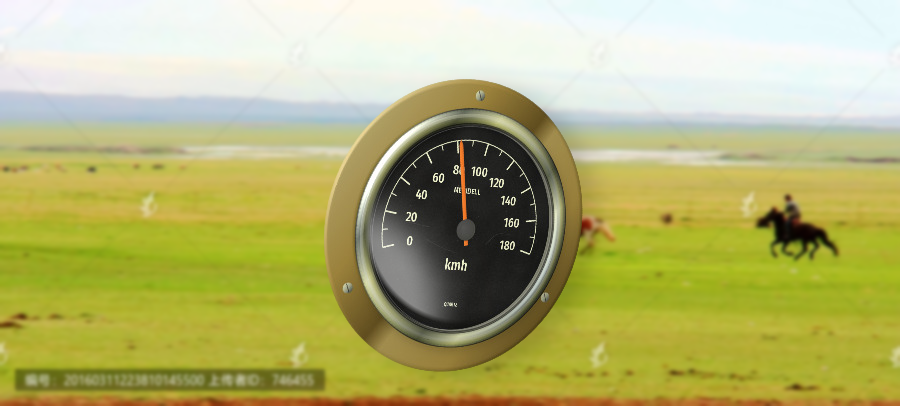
80 km/h
